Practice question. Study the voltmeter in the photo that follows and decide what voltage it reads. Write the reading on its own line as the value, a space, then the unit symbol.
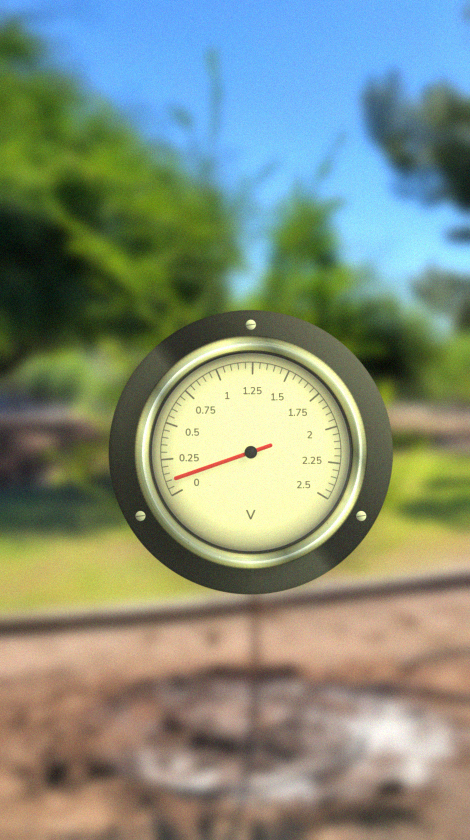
0.1 V
